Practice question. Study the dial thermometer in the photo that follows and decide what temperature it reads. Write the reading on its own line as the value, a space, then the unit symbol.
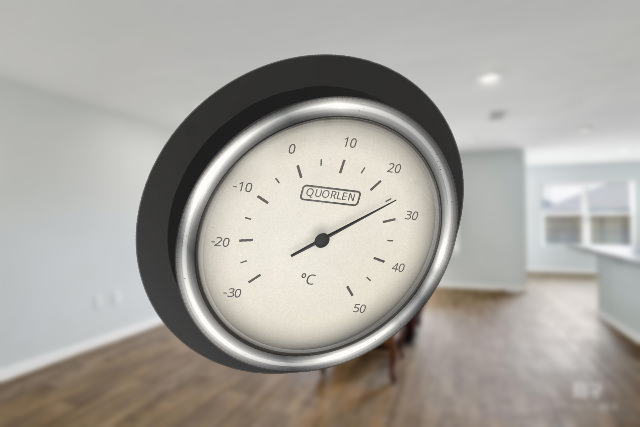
25 °C
